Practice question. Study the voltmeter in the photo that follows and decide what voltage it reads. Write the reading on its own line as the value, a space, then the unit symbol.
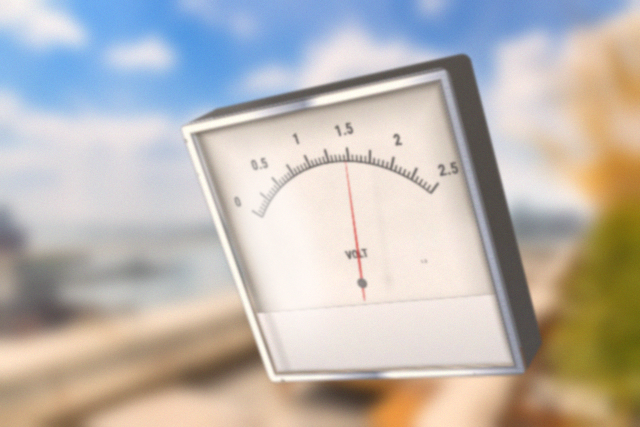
1.5 V
